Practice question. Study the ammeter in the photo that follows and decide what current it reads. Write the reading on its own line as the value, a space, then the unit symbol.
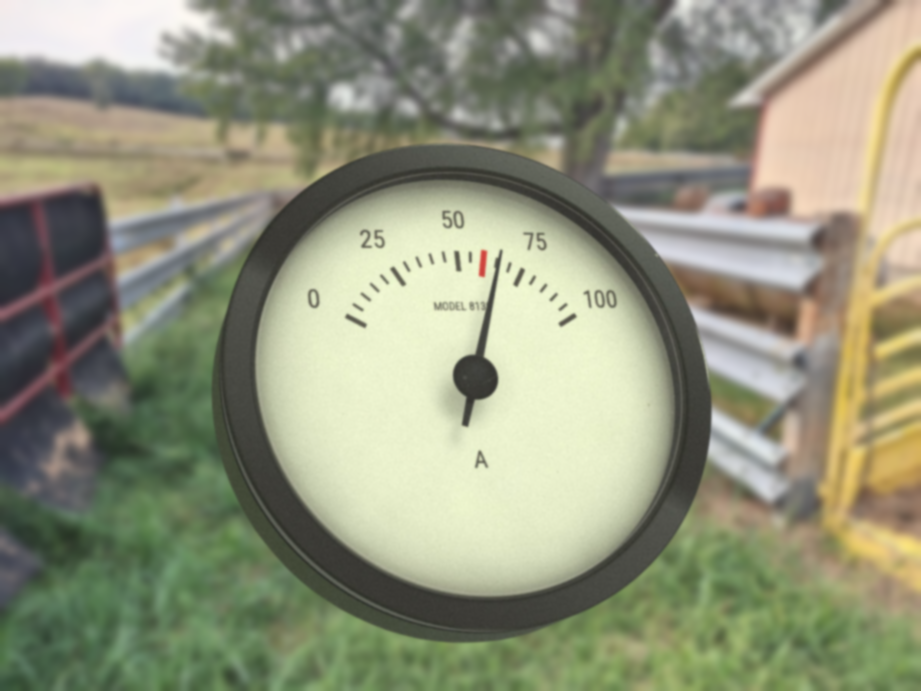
65 A
